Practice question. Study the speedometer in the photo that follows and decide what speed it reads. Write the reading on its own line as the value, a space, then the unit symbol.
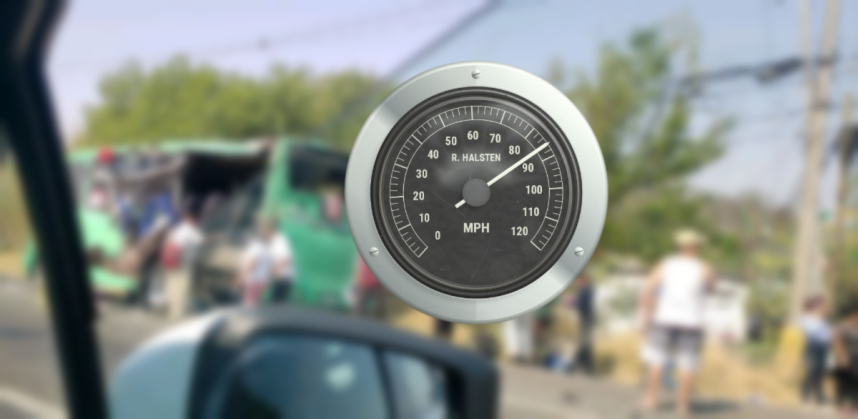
86 mph
